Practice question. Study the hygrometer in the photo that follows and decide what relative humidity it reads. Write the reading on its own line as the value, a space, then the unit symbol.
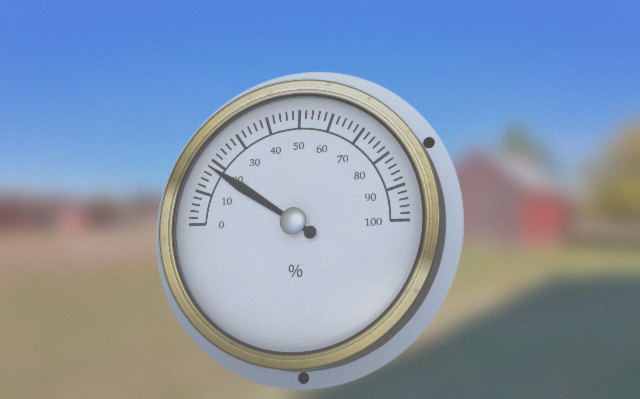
18 %
